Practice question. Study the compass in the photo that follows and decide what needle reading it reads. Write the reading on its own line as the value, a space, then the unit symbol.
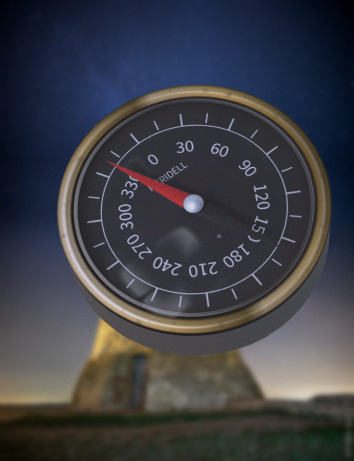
337.5 °
